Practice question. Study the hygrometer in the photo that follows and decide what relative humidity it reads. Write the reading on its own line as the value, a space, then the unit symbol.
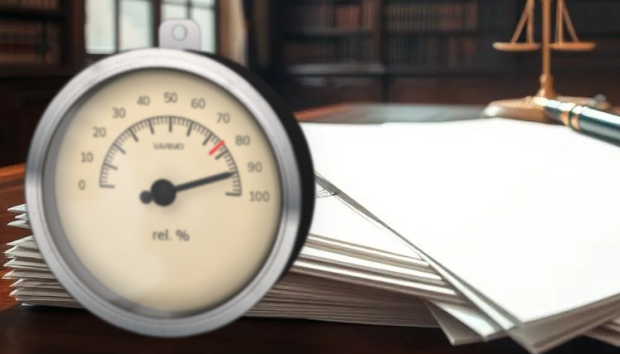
90 %
